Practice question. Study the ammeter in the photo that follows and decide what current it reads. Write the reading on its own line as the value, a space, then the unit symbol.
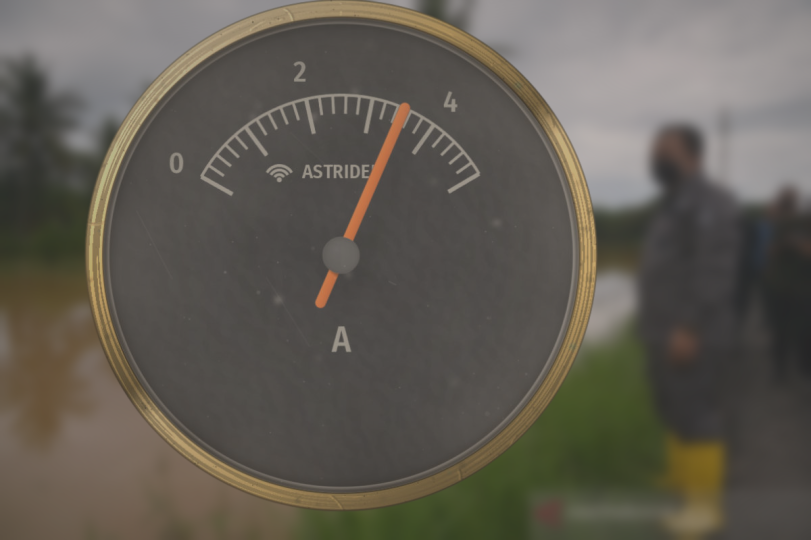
3.5 A
